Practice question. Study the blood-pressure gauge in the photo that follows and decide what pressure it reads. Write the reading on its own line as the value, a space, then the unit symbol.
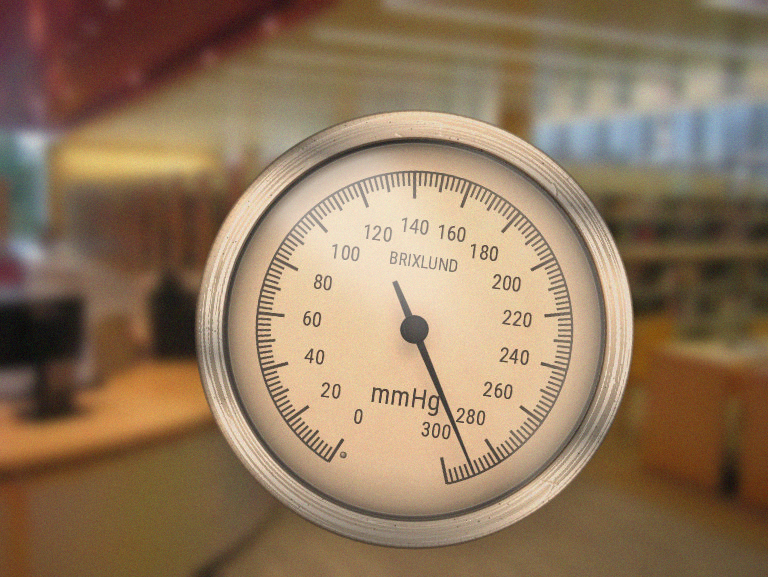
290 mmHg
